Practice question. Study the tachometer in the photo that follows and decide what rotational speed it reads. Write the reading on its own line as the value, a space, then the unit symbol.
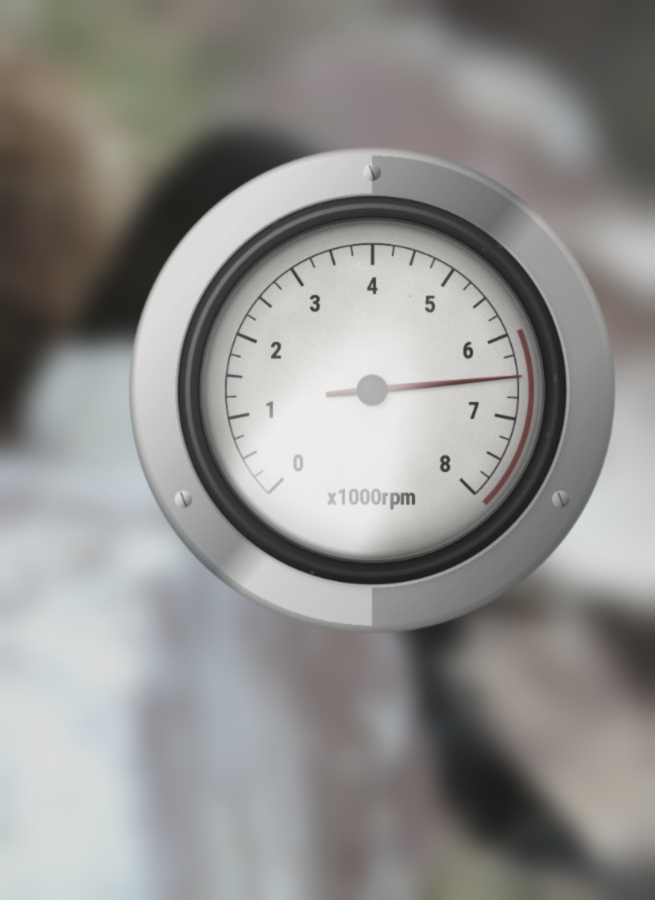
6500 rpm
